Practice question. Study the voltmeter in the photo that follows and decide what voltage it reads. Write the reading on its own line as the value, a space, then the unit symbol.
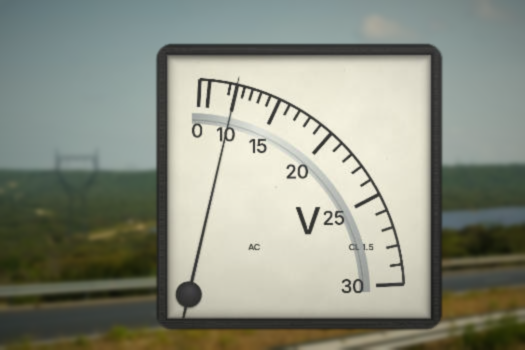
10 V
